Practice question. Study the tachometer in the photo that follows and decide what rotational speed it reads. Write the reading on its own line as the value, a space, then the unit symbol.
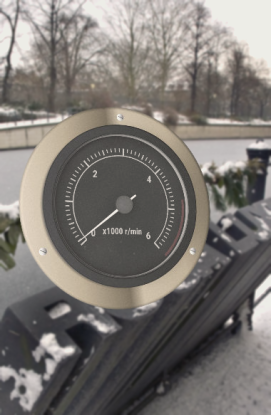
100 rpm
